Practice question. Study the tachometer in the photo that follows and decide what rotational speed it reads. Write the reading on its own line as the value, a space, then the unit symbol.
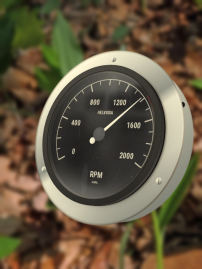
1400 rpm
